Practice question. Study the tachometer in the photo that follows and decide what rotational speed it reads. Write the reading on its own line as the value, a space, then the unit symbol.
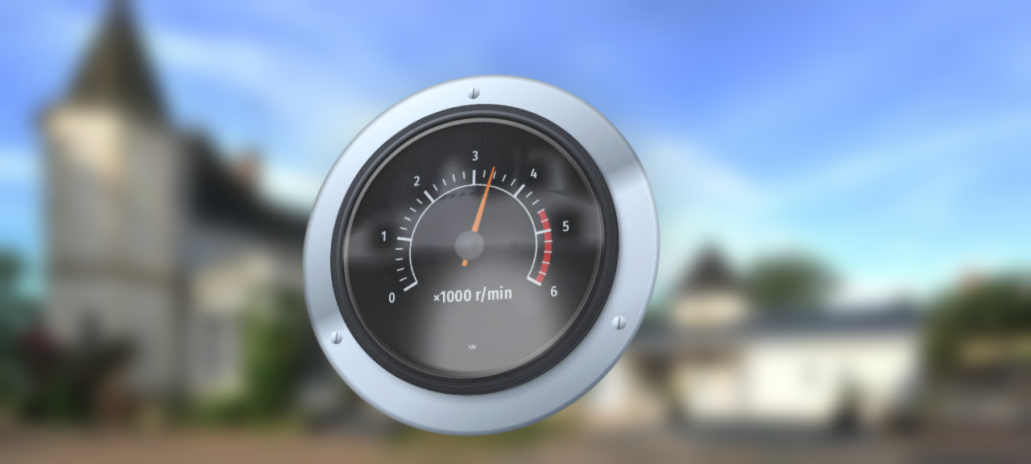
3400 rpm
